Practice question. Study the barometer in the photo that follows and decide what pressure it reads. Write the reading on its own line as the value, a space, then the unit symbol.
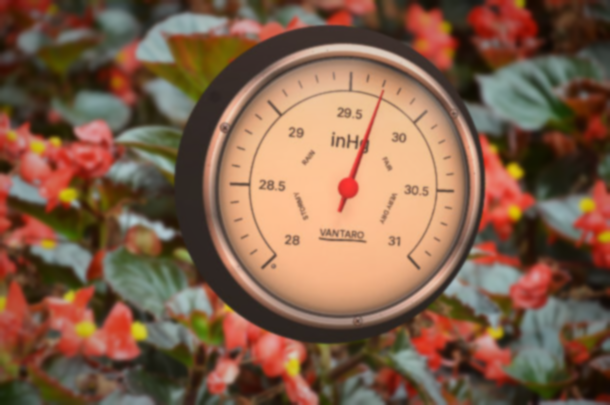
29.7 inHg
